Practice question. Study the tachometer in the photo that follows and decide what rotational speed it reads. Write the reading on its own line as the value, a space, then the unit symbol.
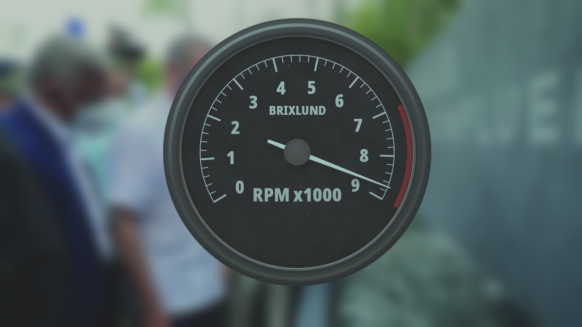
8700 rpm
